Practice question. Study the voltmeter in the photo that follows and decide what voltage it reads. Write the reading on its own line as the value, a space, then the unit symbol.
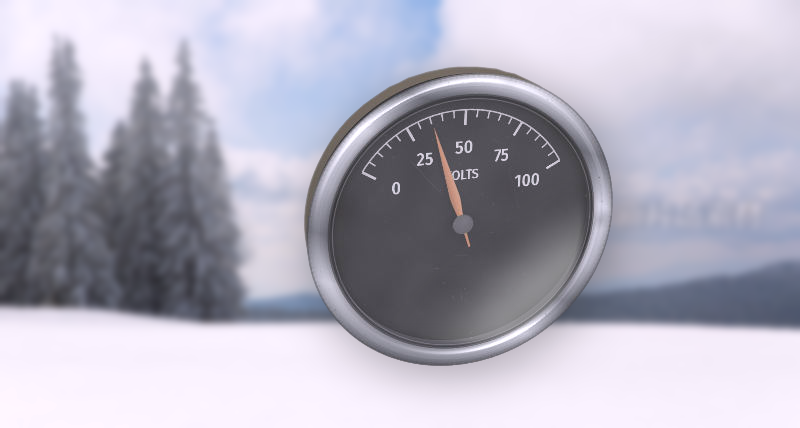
35 V
